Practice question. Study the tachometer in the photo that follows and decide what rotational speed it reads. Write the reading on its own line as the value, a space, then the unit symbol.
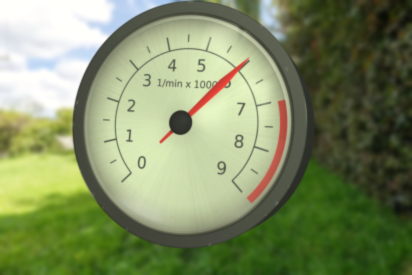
6000 rpm
